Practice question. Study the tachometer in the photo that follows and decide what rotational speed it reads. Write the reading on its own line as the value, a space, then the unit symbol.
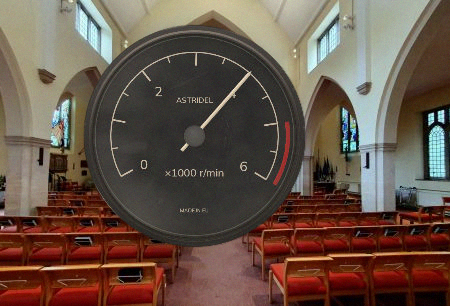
4000 rpm
